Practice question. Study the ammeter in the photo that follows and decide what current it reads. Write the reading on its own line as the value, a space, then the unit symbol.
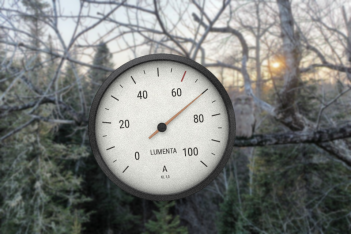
70 A
